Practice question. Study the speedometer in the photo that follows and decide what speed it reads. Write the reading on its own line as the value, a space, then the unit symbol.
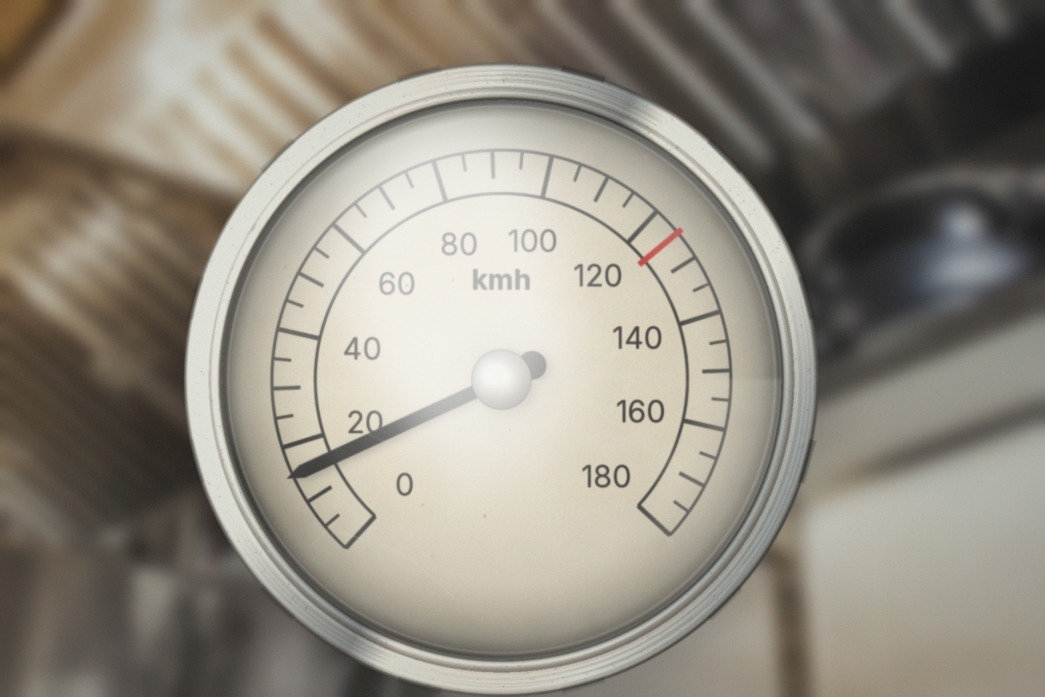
15 km/h
